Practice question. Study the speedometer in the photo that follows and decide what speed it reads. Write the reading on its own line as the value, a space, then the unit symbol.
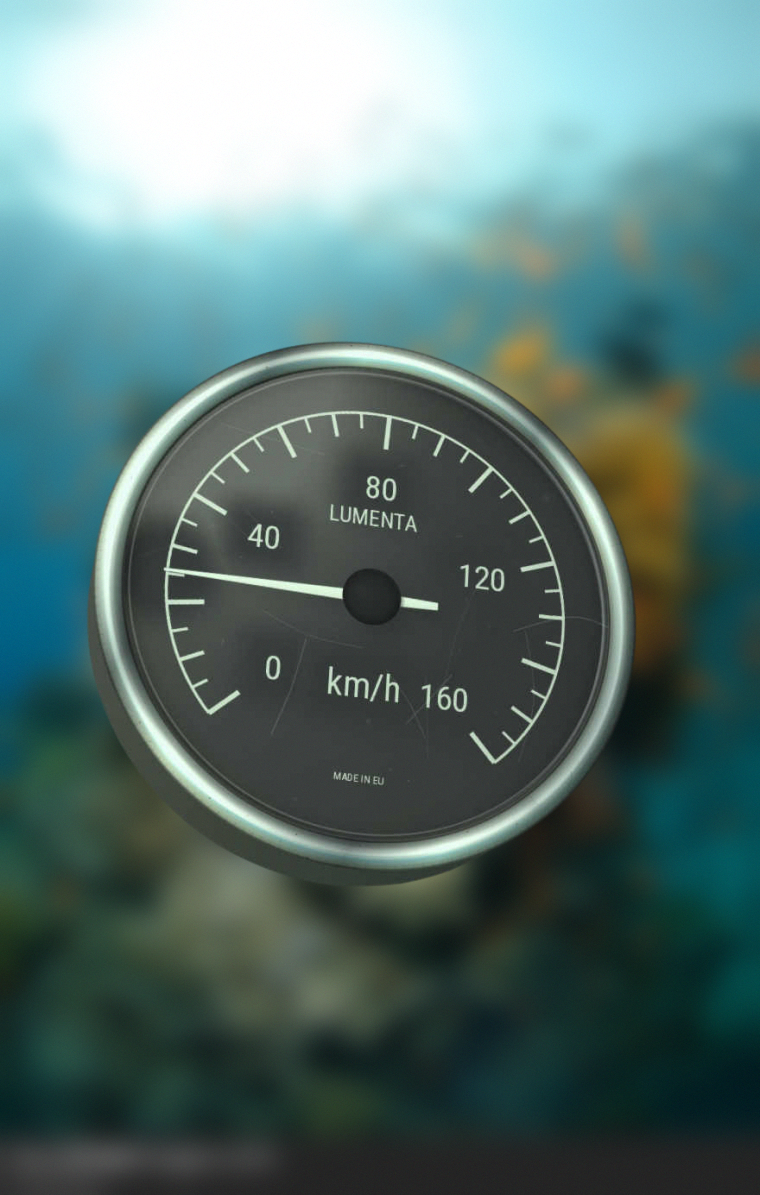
25 km/h
